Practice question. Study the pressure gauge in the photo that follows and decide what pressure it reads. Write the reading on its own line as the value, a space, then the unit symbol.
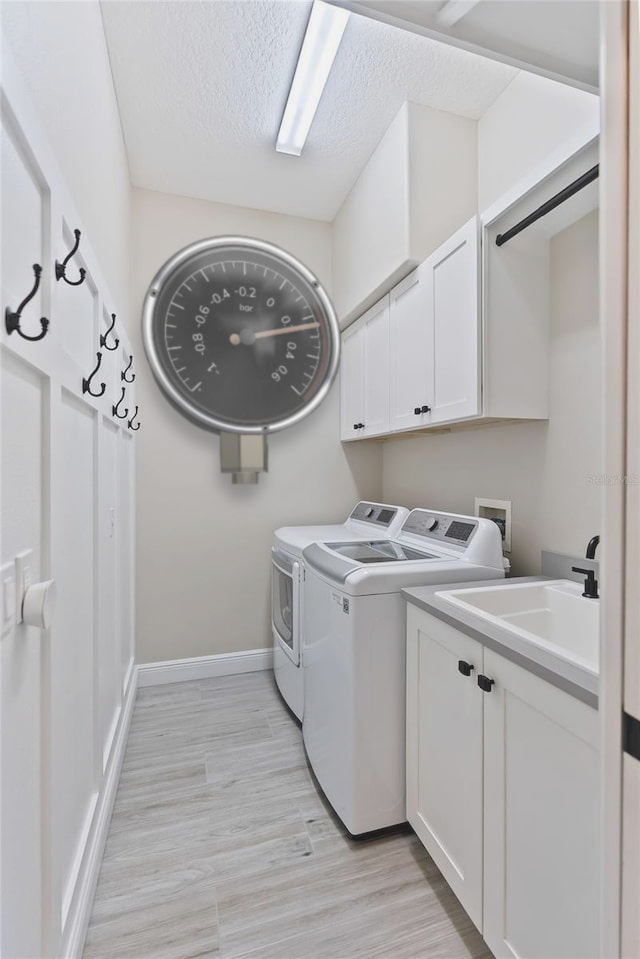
0.25 bar
